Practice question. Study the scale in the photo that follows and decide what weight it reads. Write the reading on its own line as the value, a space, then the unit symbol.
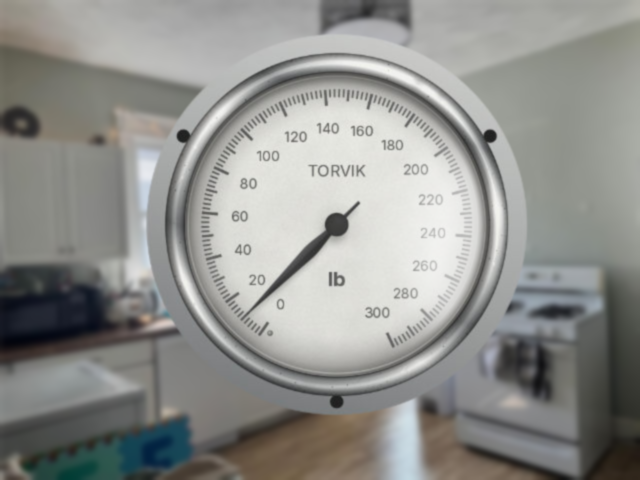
10 lb
